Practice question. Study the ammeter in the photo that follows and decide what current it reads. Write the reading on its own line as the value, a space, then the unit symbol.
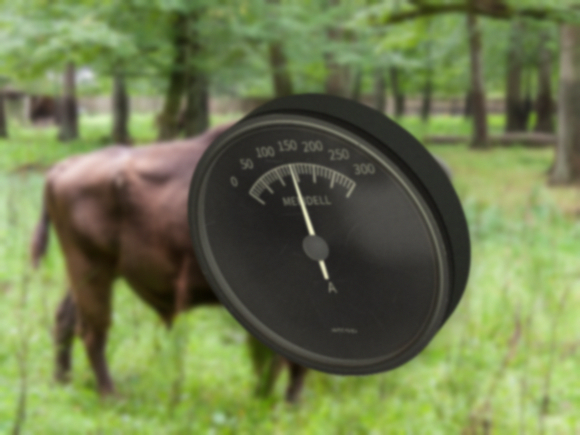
150 A
